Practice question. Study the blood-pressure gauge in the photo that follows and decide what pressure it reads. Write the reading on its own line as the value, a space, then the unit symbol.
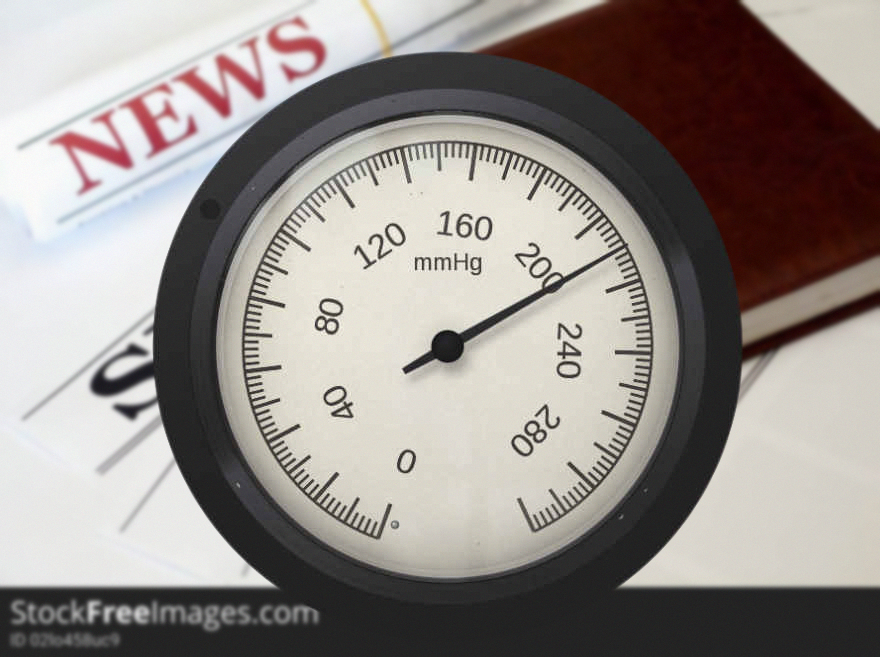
210 mmHg
